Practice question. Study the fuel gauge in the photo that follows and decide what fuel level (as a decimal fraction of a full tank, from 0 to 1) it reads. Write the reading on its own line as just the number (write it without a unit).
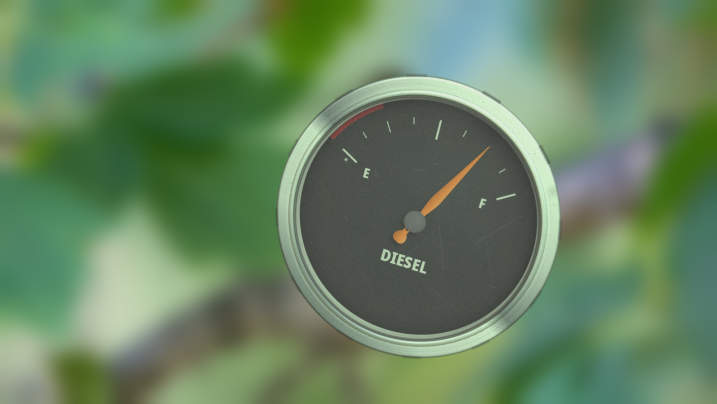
0.75
